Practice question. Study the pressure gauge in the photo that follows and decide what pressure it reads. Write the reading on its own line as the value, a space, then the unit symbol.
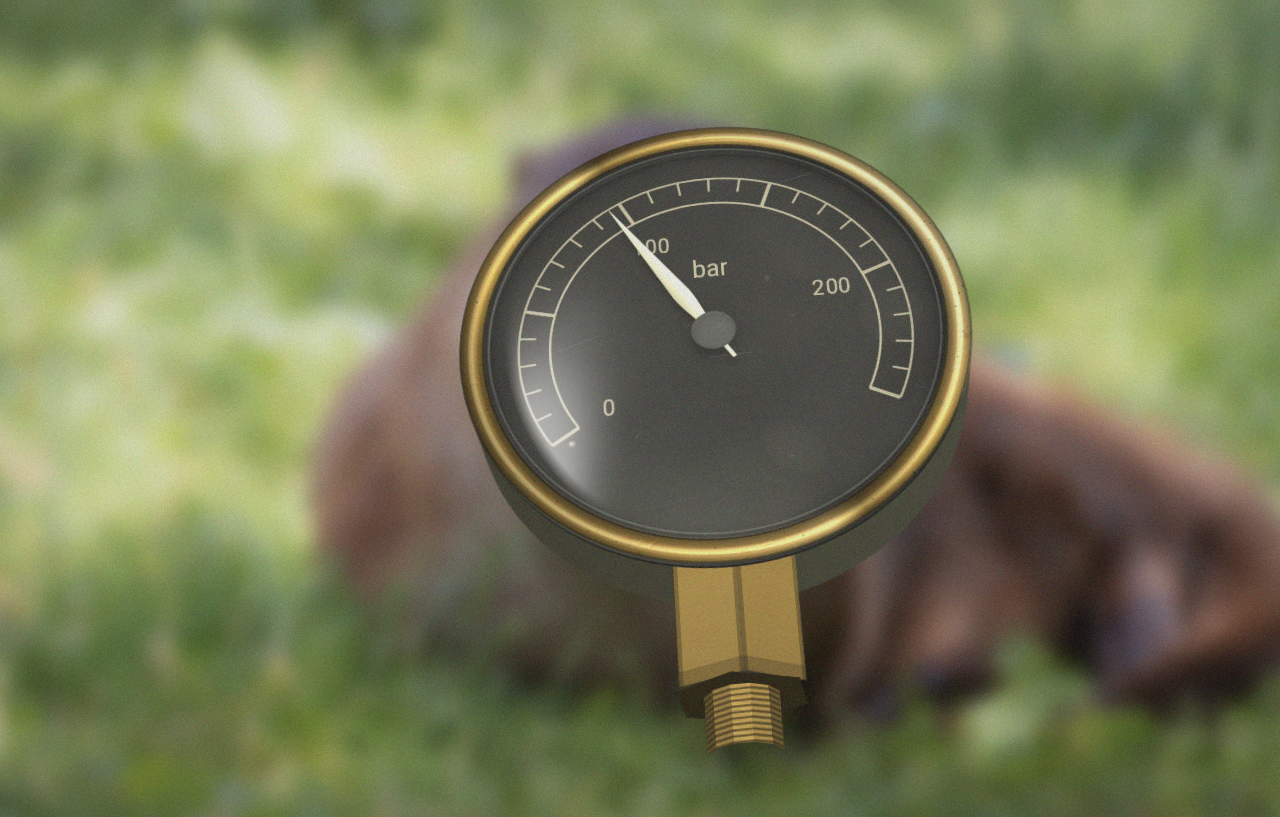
95 bar
